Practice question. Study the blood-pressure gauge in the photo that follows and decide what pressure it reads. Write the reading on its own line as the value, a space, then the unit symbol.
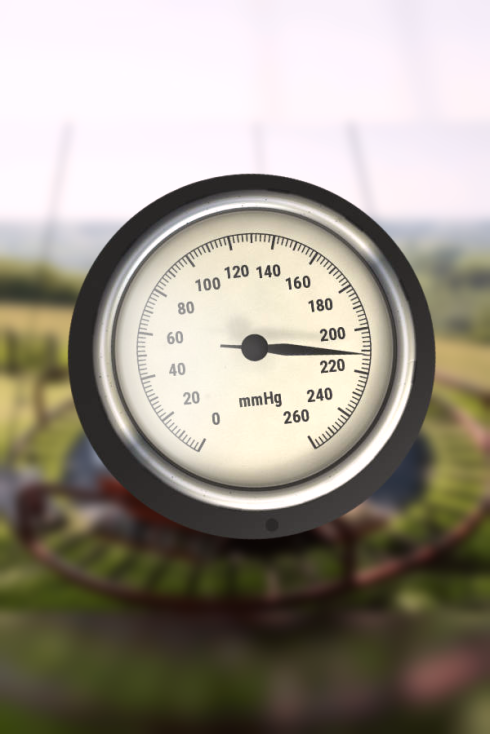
212 mmHg
